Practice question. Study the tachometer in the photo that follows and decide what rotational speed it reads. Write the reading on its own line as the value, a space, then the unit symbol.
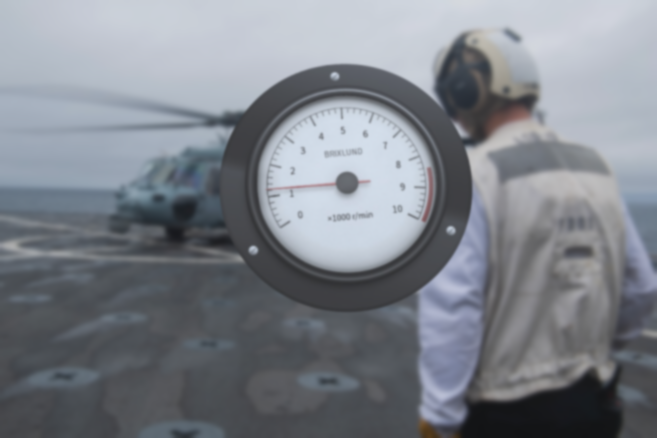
1200 rpm
